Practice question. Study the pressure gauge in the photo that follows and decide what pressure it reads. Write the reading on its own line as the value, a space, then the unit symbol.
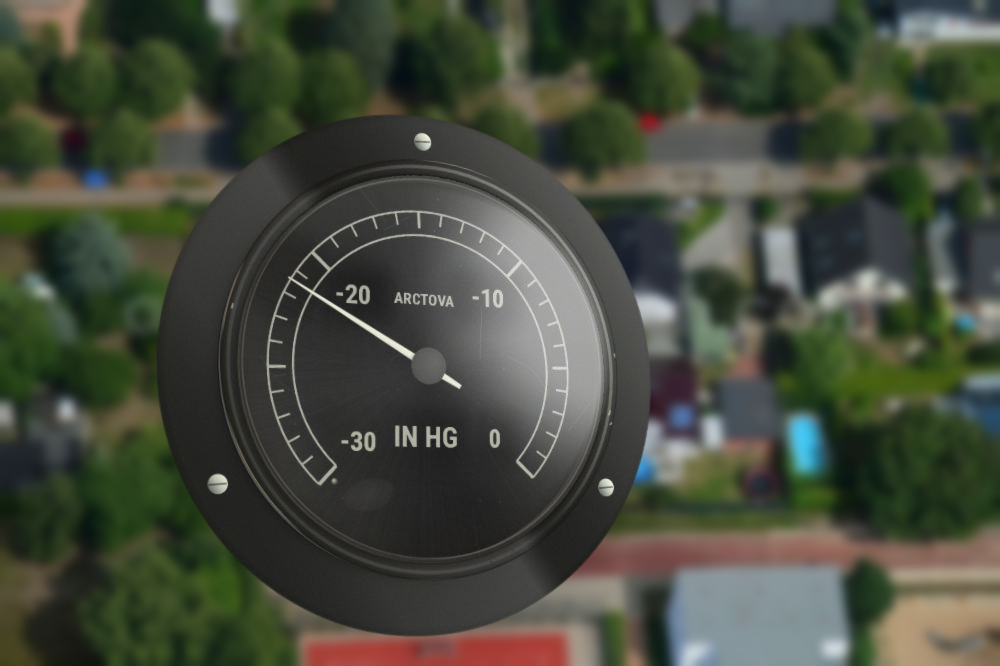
-21.5 inHg
